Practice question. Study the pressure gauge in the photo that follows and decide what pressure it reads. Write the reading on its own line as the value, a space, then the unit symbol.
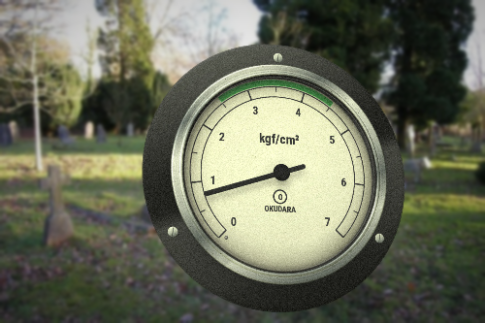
0.75 kg/cm²
